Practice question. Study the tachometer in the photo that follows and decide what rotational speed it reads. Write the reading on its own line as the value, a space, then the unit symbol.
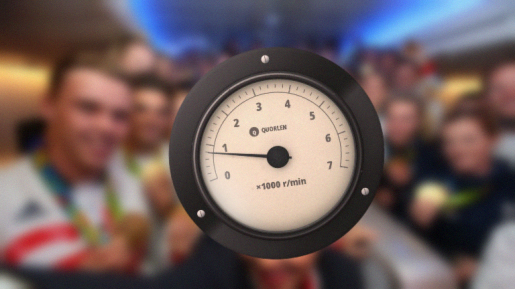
800 rpm
